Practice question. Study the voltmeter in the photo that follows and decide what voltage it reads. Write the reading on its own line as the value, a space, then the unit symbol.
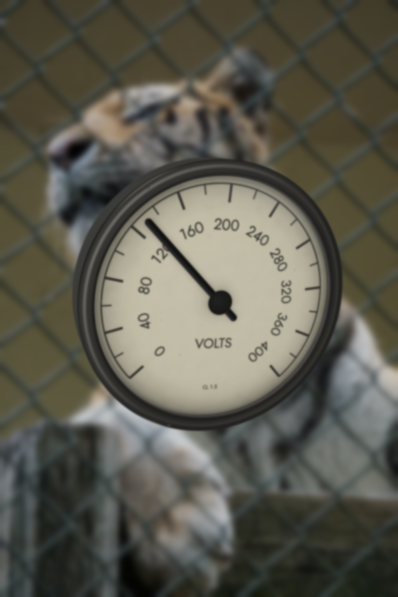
130 V
